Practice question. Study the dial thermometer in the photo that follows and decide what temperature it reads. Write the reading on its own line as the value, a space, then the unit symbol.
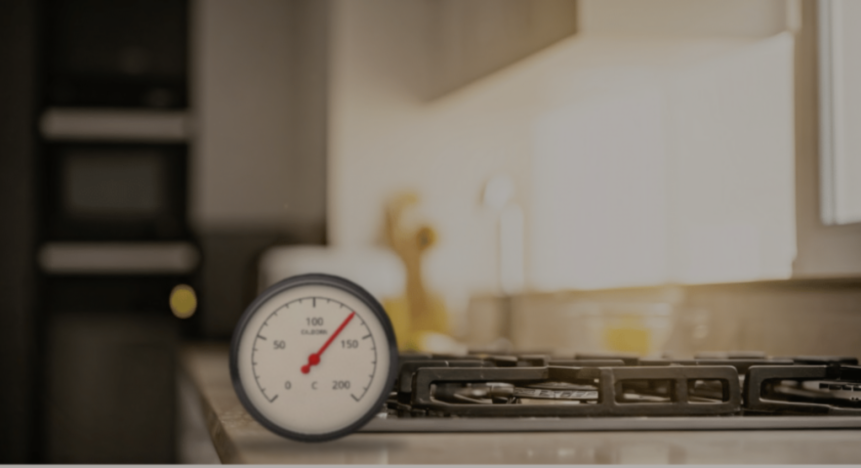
130 °C
